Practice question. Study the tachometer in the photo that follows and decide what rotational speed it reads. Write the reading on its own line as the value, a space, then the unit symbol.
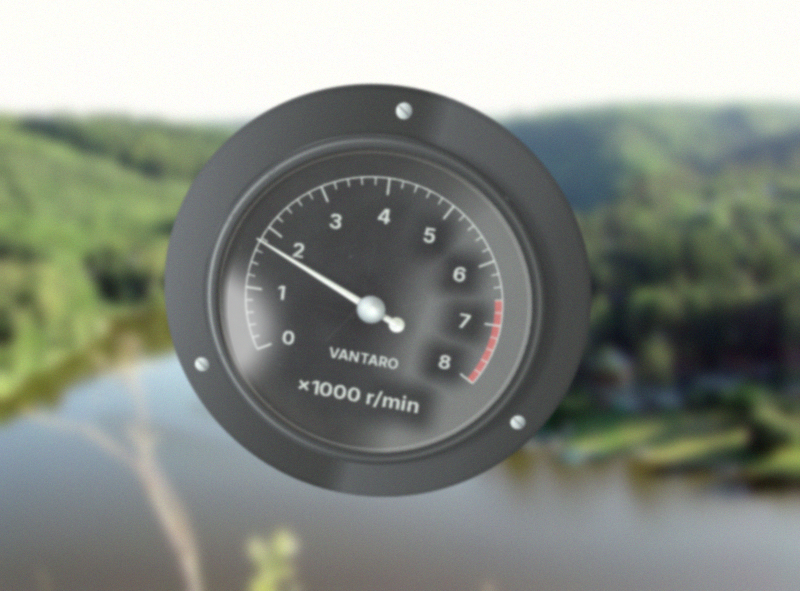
1800 rpm
